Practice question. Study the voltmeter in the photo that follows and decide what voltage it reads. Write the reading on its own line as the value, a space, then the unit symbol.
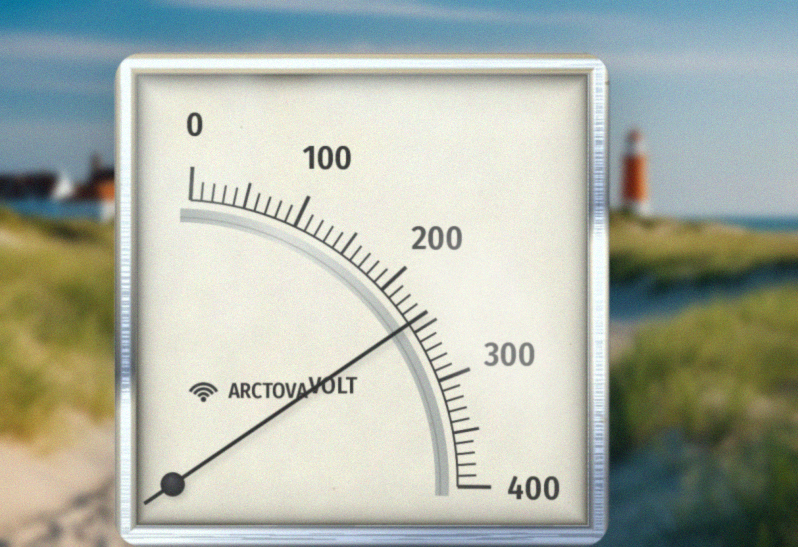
240 V
